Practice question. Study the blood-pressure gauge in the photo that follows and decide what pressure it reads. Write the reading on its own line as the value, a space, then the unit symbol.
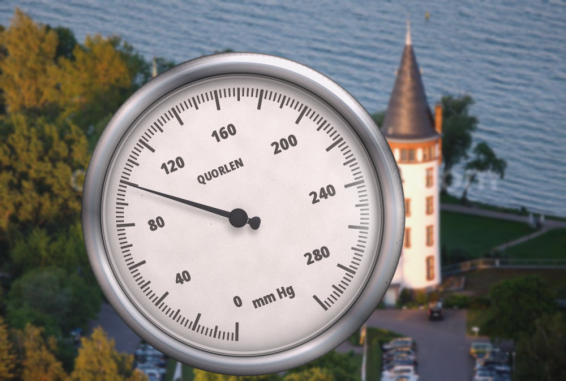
100 mmHg
